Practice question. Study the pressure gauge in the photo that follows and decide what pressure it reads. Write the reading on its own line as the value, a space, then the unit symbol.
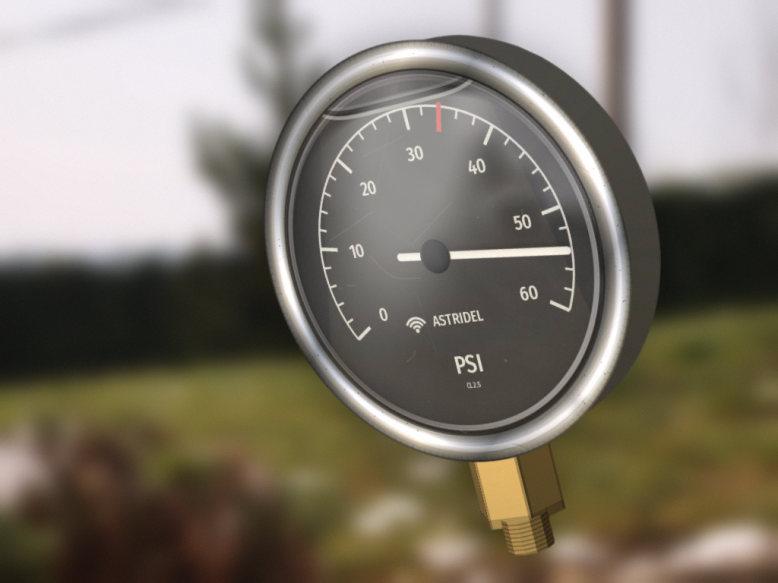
54 psi
